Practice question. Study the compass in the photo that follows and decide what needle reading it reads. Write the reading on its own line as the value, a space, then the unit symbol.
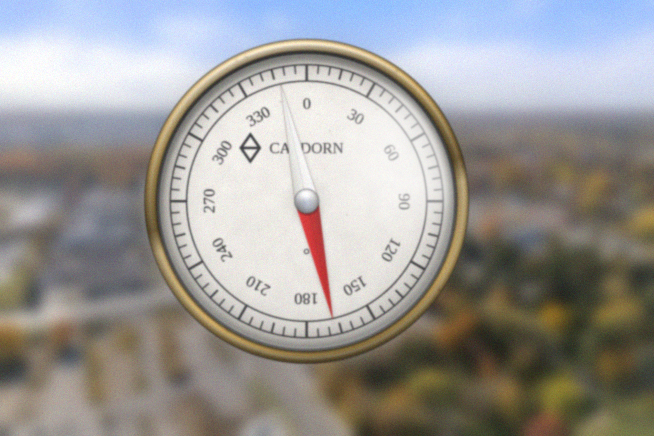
167.5 °
